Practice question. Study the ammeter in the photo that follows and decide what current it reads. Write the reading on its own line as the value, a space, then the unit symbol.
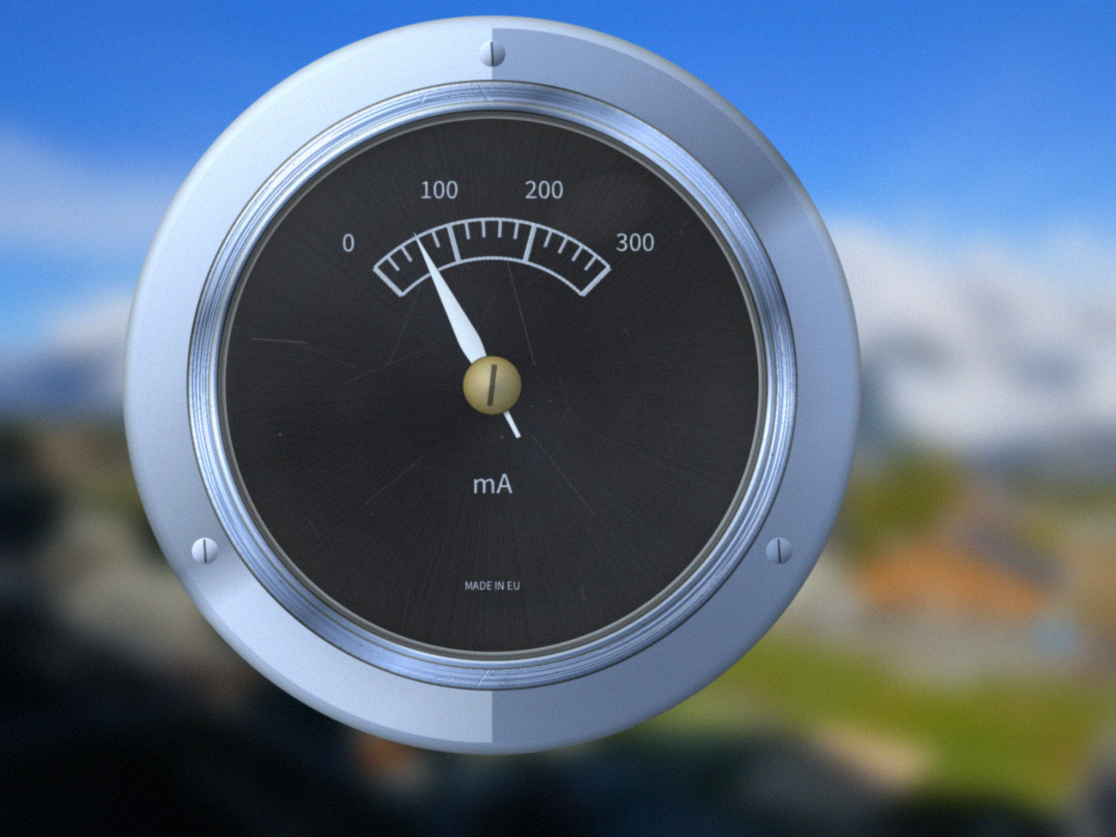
60 mA
